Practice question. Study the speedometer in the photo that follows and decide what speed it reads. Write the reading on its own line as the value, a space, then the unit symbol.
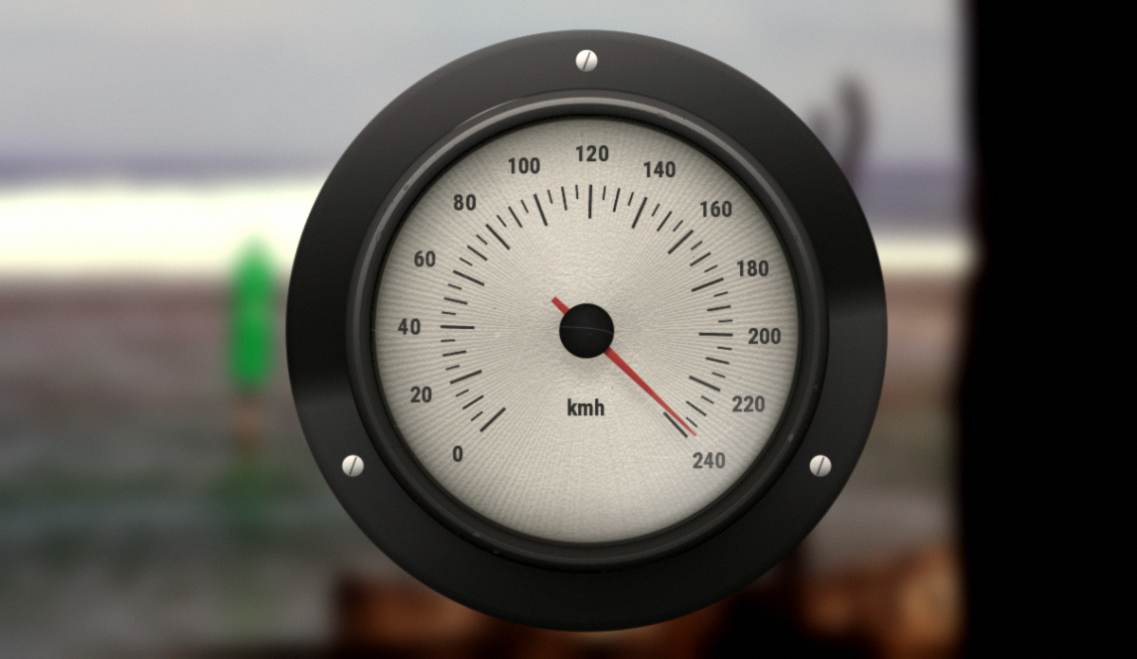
237.5 km/h
